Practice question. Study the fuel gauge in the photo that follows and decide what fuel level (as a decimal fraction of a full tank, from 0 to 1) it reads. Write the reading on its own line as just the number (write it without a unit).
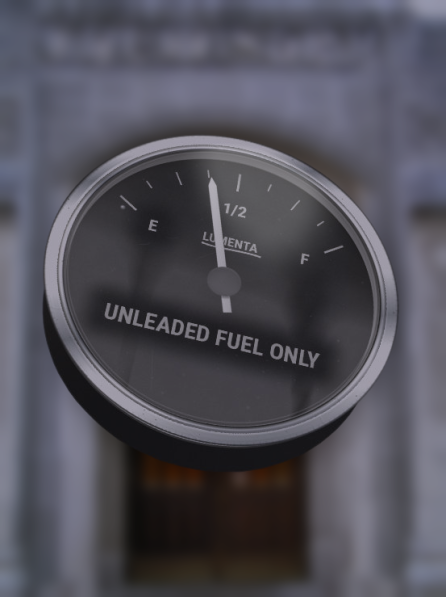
0.375
